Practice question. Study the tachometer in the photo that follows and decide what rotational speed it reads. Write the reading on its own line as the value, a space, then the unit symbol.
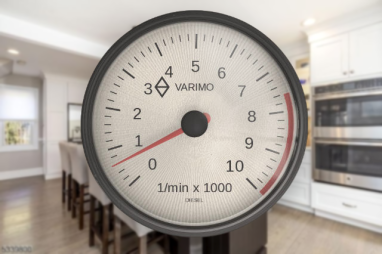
600 rpm
